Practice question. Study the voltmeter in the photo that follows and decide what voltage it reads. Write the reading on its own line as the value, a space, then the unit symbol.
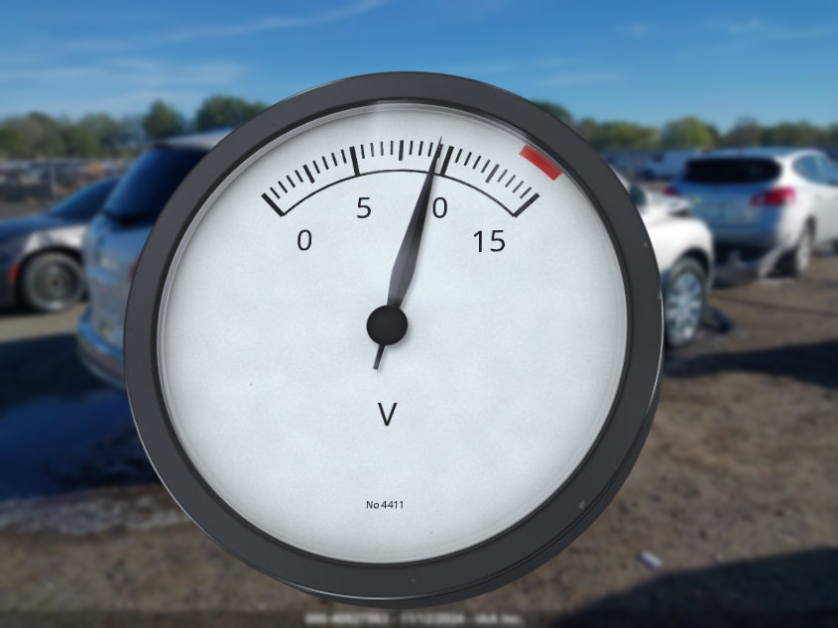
9.5 V
